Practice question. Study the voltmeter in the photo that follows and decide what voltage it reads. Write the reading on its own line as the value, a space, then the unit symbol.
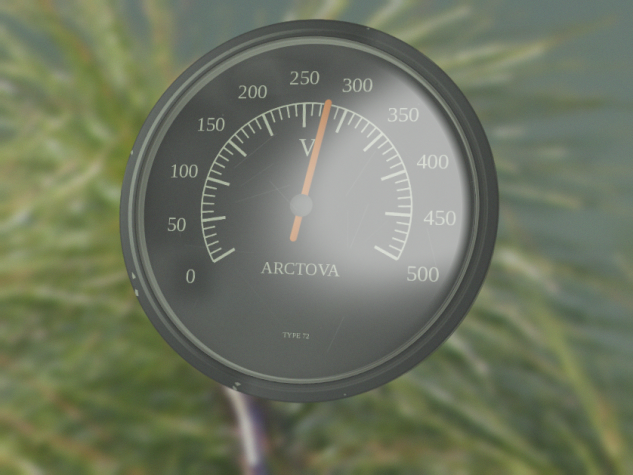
280 V
